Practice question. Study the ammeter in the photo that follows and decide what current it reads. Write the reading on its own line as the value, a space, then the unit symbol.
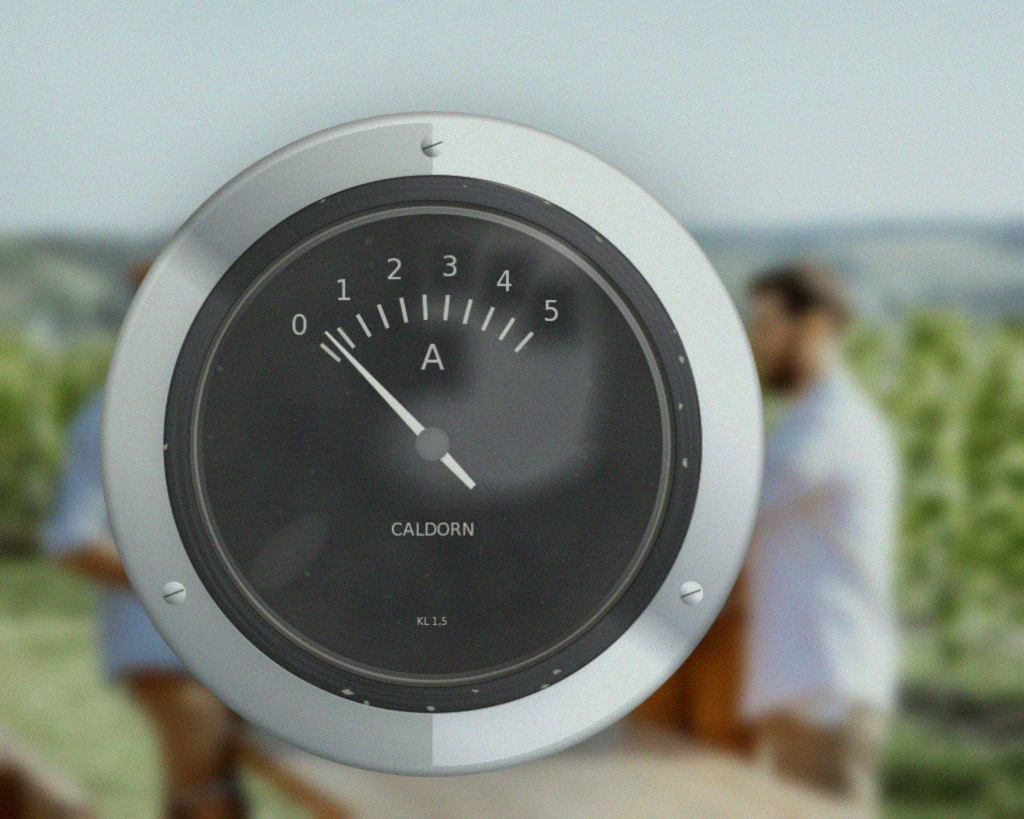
0.25 A
